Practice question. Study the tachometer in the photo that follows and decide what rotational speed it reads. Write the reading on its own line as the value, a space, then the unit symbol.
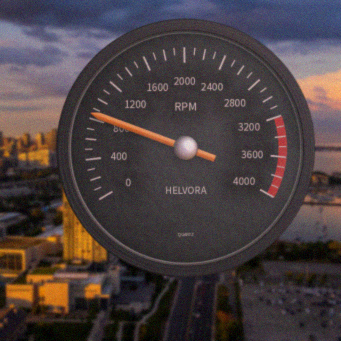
850 rpm
